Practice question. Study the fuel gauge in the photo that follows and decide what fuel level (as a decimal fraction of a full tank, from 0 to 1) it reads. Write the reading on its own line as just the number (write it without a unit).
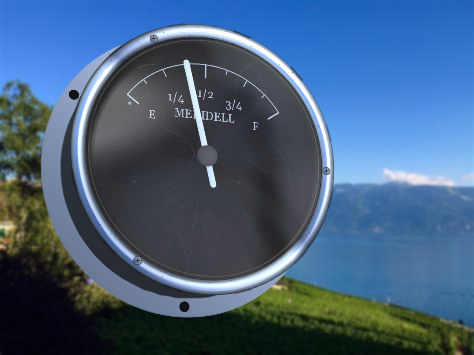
0.375
